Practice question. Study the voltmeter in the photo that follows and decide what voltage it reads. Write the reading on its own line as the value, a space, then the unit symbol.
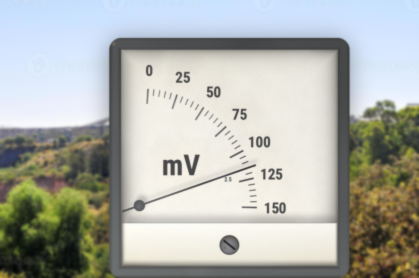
115 mV
